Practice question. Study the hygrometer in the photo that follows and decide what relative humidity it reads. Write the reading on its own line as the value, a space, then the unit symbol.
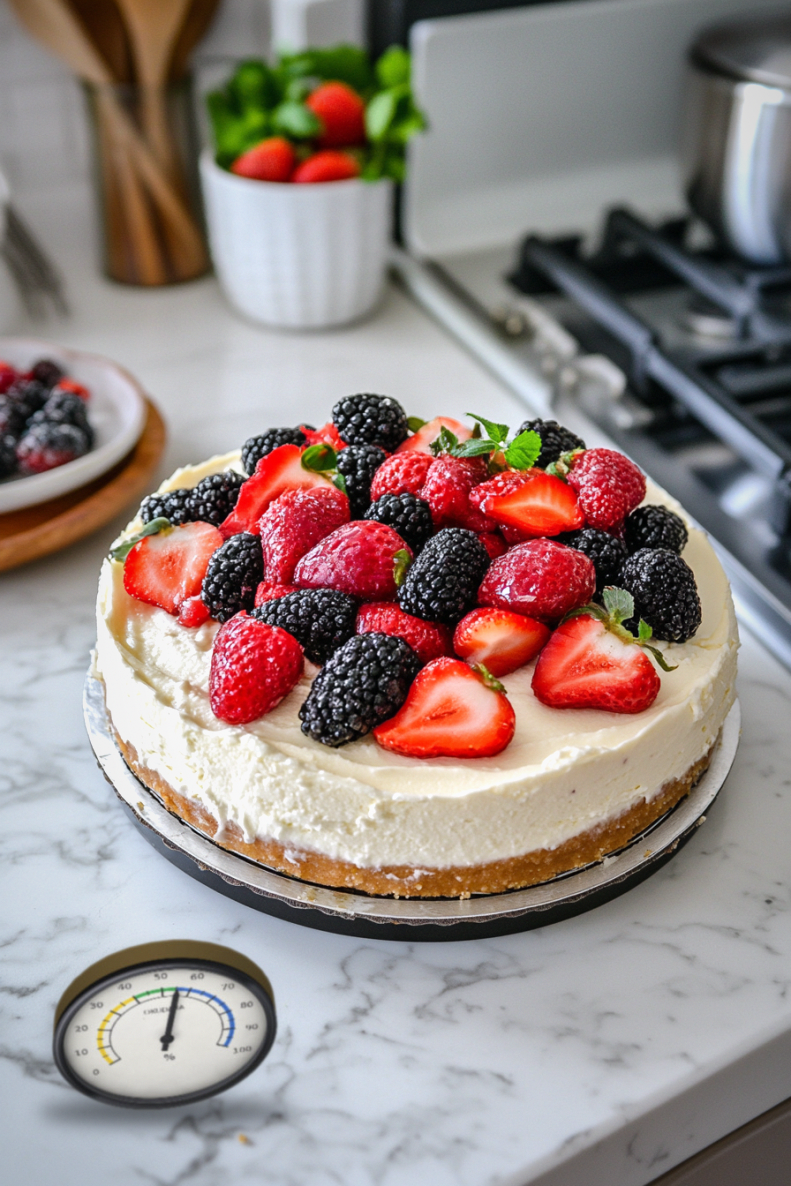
55 %
